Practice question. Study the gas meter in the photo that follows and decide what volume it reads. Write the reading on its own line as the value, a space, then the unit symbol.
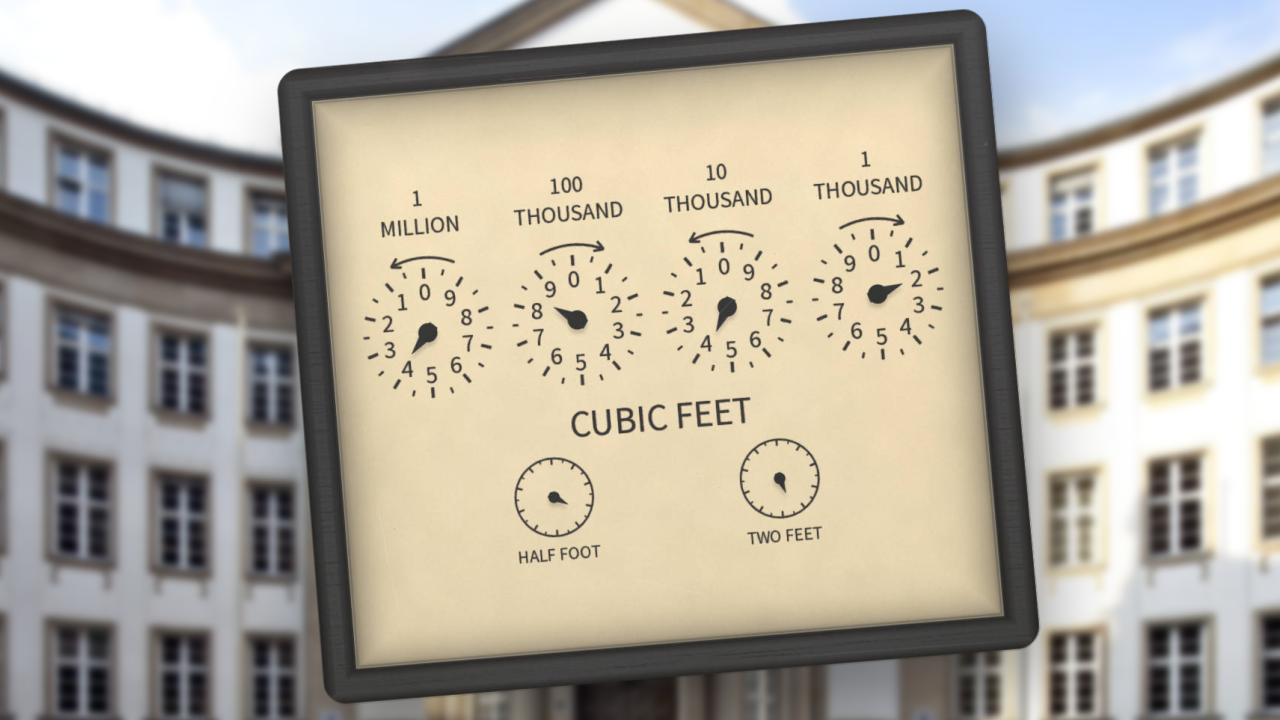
384200 ft³
